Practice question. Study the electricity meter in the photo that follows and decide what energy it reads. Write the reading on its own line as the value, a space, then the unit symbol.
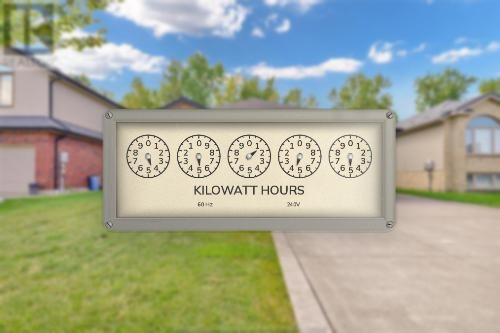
45145 kWh
